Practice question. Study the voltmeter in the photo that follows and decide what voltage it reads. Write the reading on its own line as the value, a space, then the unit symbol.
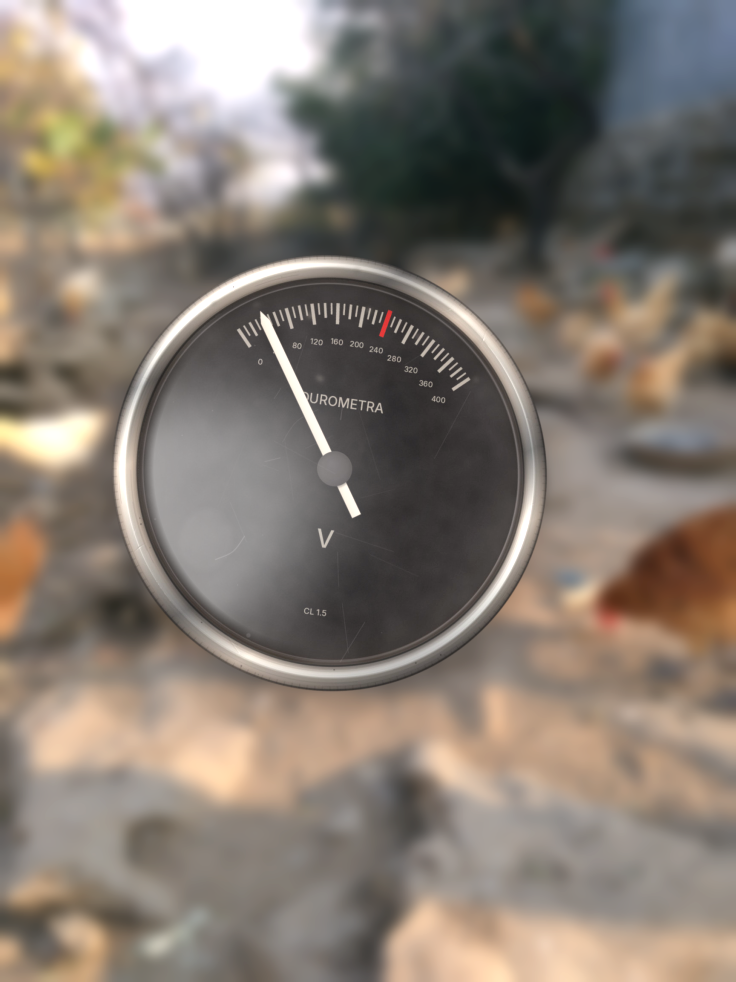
40 V
